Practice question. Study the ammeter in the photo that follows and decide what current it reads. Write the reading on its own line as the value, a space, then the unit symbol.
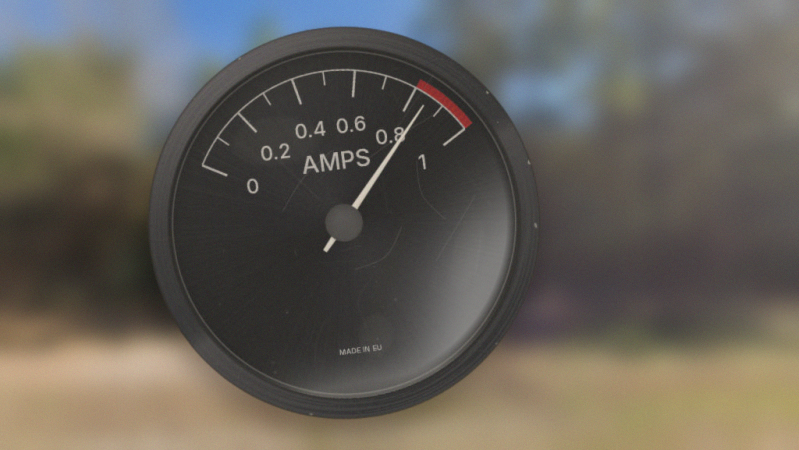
0.85 A
